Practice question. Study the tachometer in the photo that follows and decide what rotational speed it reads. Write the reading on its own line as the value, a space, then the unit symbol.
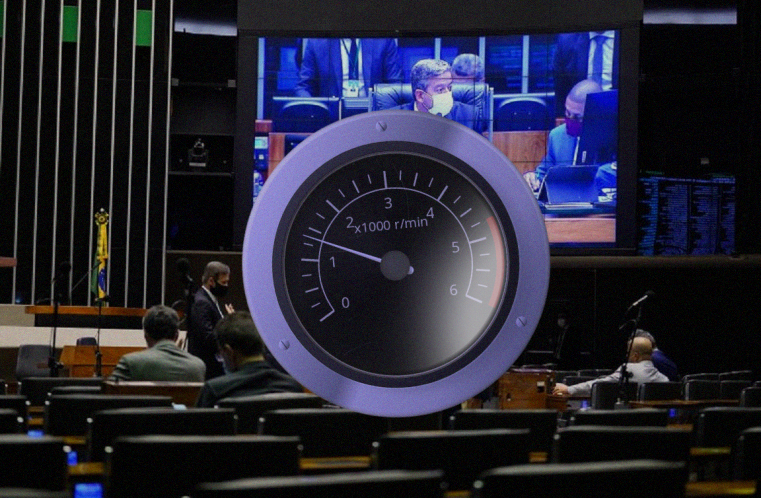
1375 rpm
